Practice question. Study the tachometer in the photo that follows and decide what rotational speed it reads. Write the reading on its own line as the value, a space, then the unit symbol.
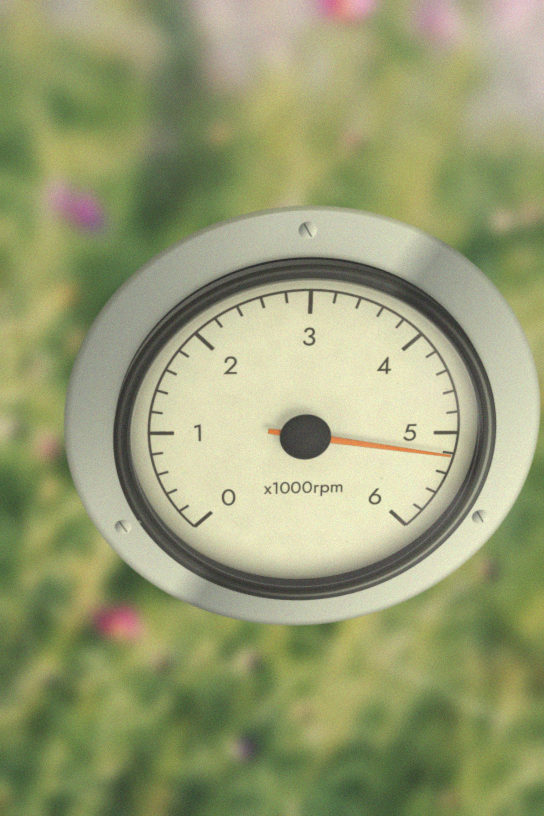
5200 rpm
